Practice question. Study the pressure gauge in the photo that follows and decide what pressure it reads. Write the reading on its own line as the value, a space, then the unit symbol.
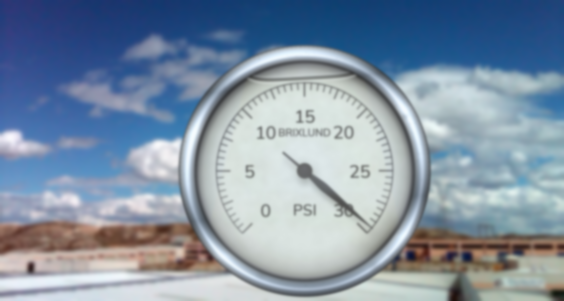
29.5 psi
